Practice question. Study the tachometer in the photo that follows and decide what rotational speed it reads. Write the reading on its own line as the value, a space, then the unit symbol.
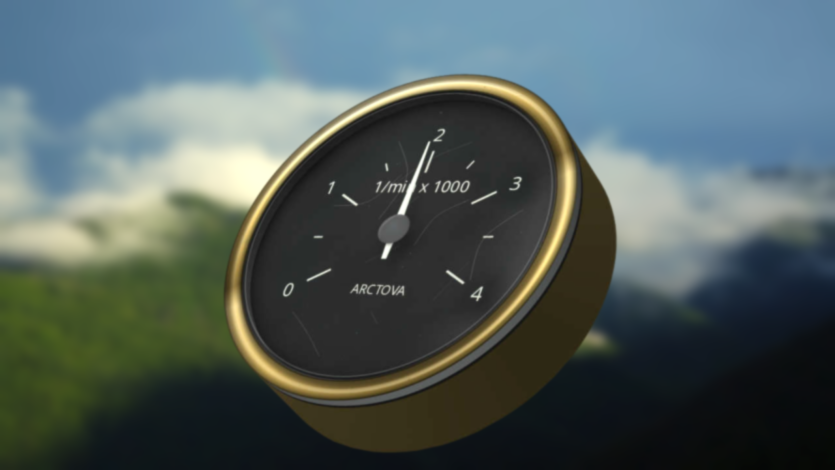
2000 rpm
